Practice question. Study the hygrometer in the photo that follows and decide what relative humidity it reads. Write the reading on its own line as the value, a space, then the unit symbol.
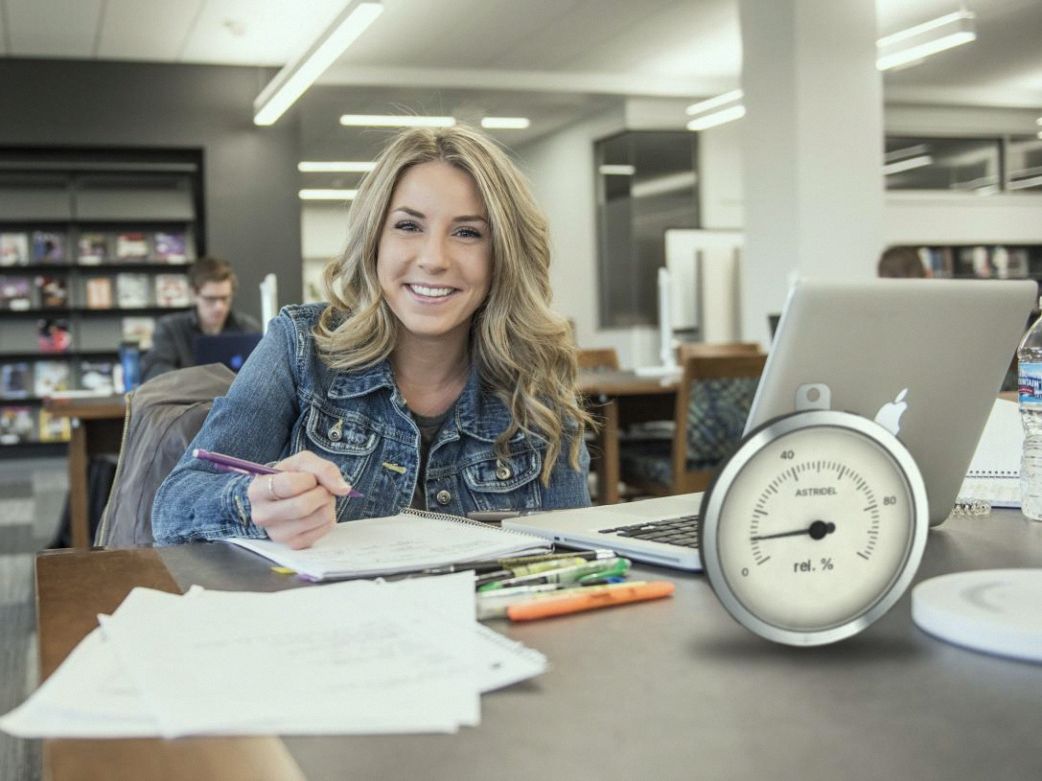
10 %
